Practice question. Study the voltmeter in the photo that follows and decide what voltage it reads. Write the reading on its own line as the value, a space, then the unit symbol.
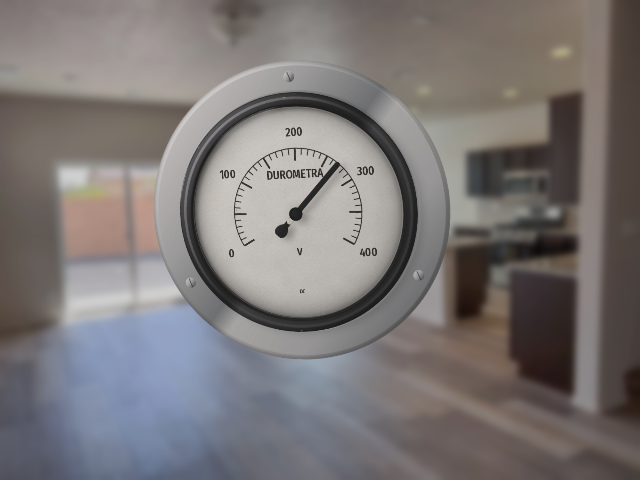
270 V
